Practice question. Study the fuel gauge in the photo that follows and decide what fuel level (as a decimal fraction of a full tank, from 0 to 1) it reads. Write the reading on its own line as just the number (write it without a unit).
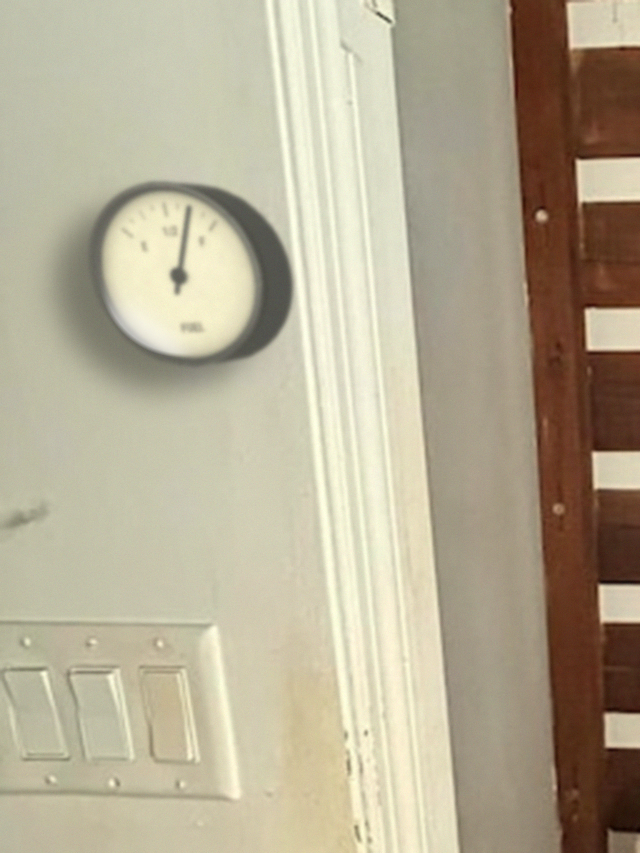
0.75
